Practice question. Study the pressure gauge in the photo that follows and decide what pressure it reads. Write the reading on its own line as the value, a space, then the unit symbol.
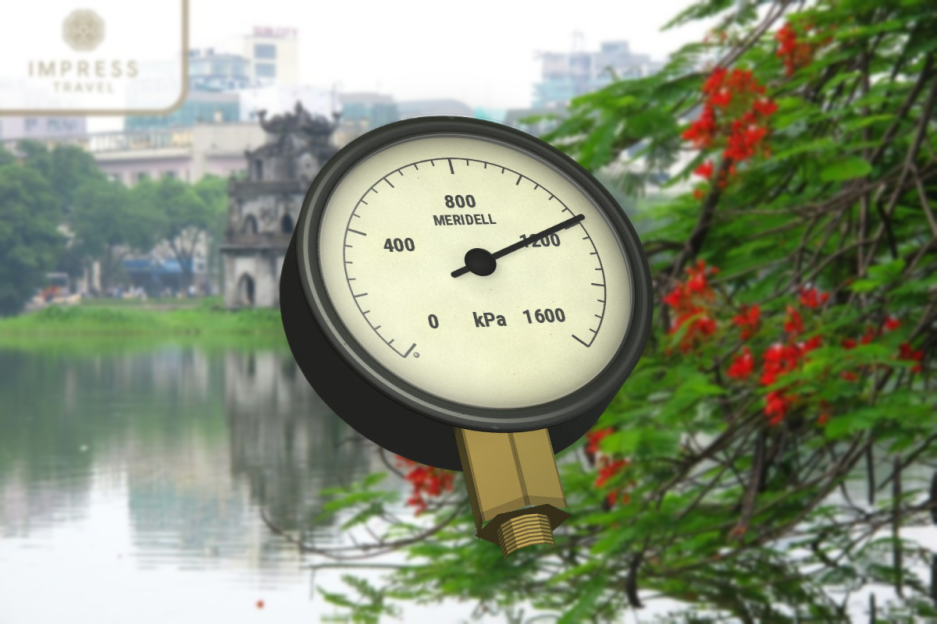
1200 kPa
